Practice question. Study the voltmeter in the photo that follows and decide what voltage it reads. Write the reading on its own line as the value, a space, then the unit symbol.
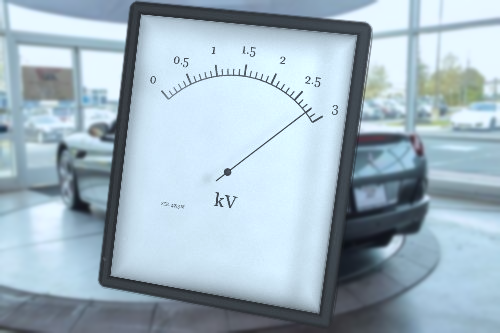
2.8 kV
